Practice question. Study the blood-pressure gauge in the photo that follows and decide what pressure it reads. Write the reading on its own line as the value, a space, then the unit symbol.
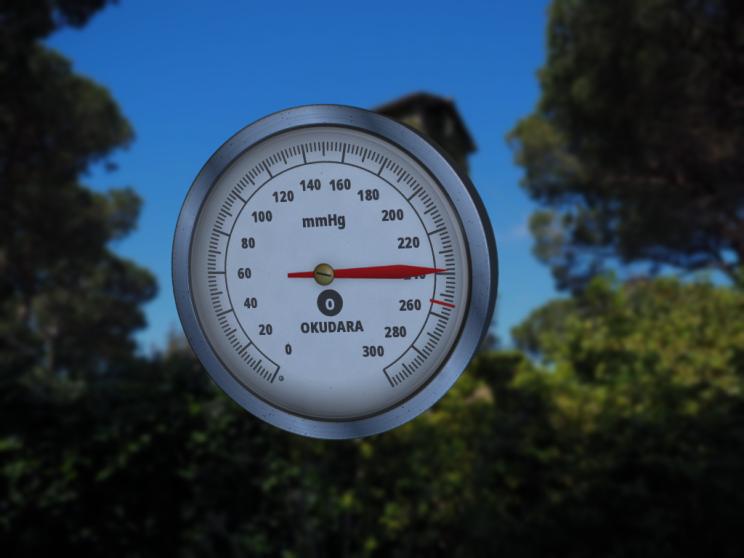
238 mmHg
